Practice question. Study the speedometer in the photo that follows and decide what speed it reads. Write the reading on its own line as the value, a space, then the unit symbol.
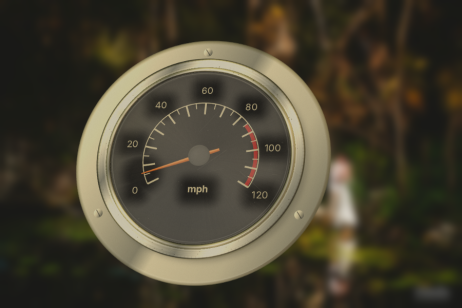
5 mph
